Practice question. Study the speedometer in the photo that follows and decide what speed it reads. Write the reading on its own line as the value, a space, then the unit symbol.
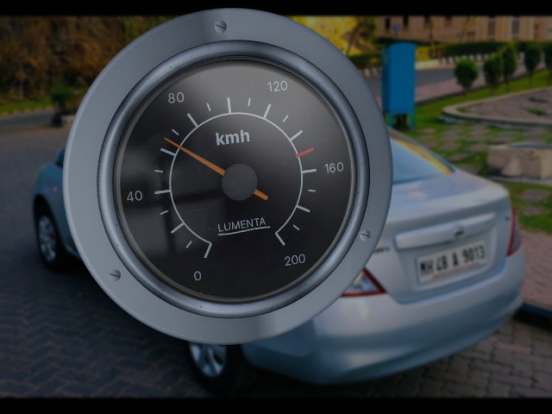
65 km/h
